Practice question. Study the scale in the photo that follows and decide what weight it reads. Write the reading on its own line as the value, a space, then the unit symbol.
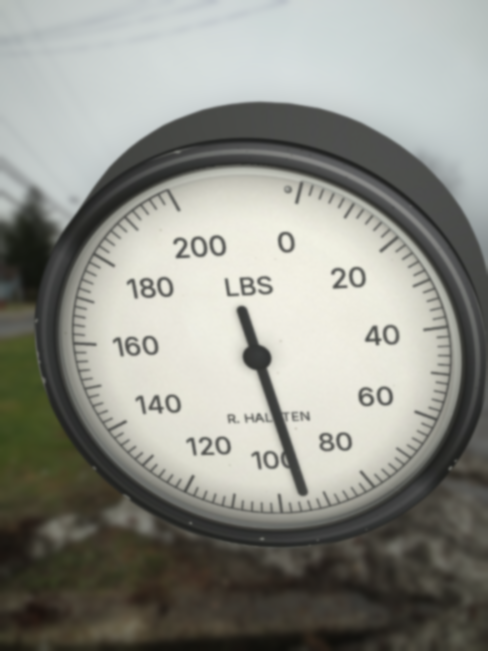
94 lb
